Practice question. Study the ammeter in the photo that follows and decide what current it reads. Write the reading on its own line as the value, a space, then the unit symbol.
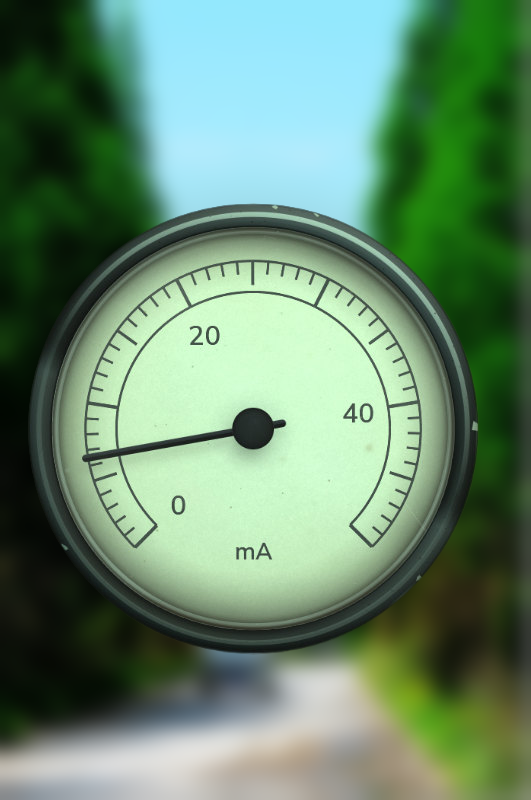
6.5 mA
